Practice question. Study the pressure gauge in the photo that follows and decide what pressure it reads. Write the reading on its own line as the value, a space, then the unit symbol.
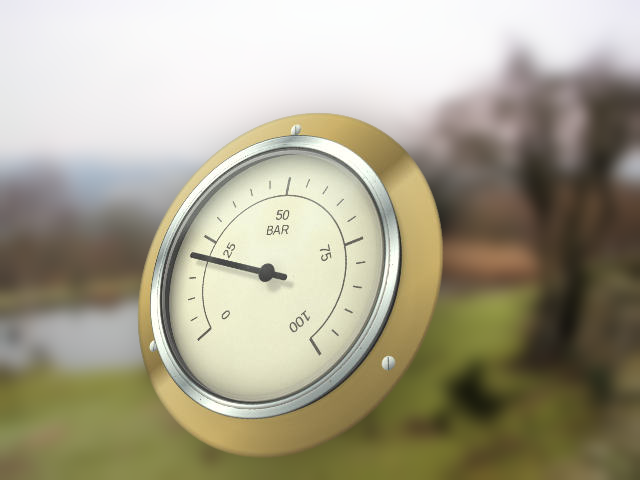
20 bar
